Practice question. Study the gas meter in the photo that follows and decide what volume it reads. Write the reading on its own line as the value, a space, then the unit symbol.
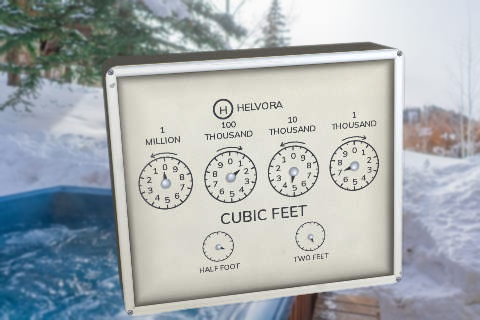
14700 ft³
